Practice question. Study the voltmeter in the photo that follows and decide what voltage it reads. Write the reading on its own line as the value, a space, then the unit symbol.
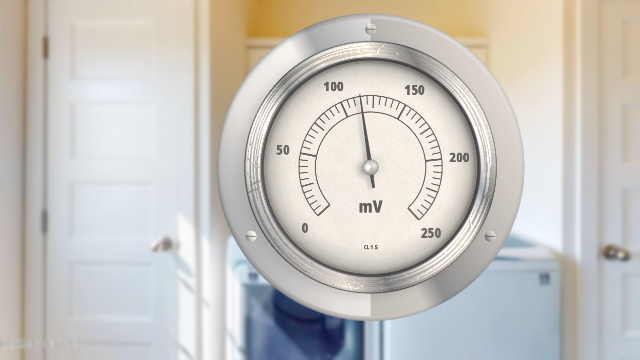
115 mV
